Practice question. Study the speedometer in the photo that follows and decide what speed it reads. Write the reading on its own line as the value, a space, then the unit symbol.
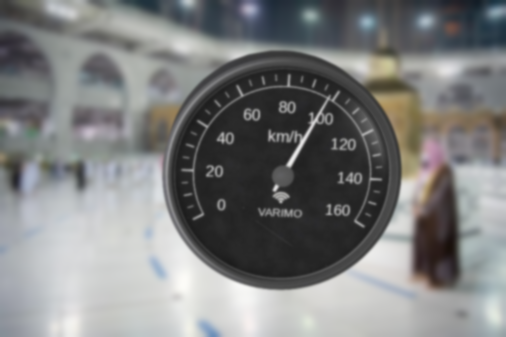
97.5 km/h
